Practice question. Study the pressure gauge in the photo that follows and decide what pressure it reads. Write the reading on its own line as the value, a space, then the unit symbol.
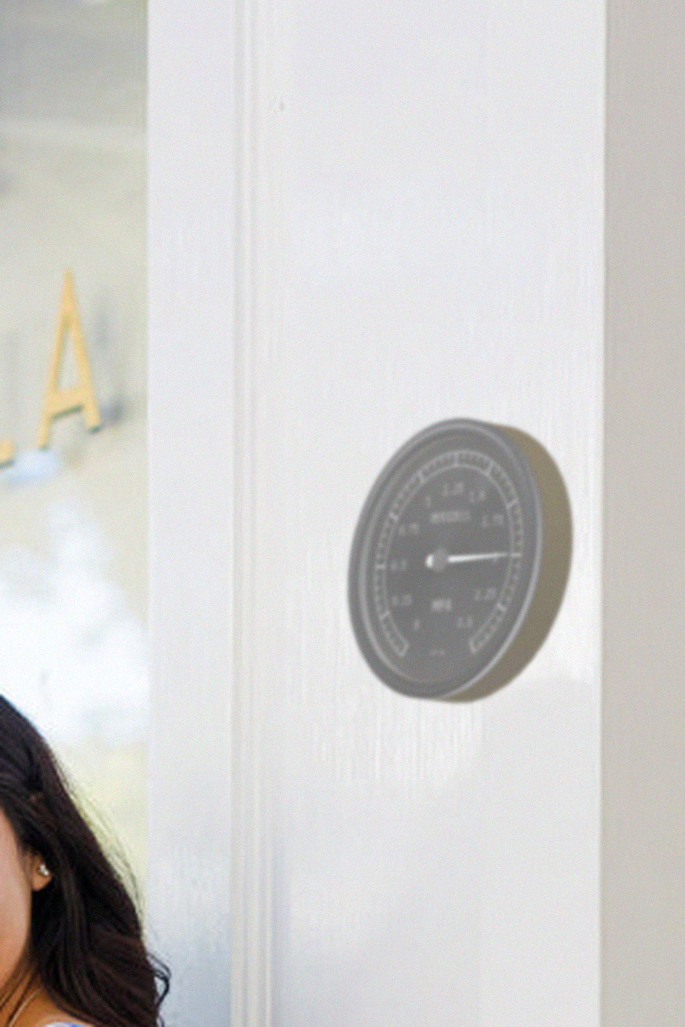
2 MPa
